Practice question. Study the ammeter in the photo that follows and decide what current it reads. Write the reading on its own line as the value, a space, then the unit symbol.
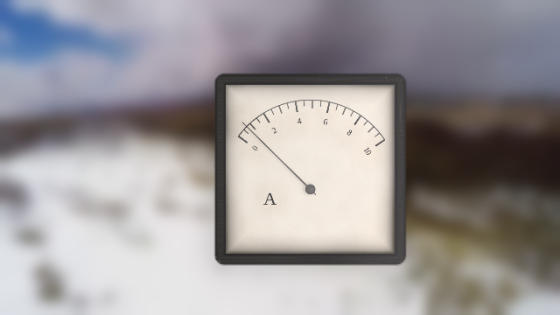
0.75 A
